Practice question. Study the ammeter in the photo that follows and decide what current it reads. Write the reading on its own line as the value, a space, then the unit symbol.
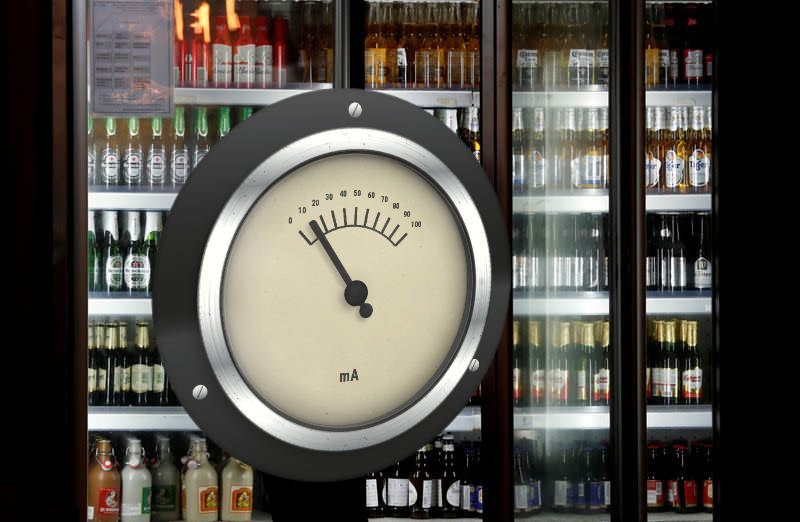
10 mA
